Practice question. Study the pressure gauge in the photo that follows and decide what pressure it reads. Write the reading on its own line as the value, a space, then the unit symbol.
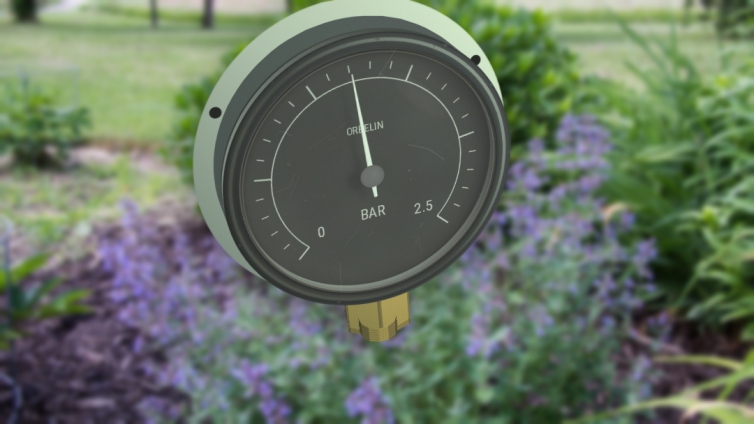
1.2 bar
